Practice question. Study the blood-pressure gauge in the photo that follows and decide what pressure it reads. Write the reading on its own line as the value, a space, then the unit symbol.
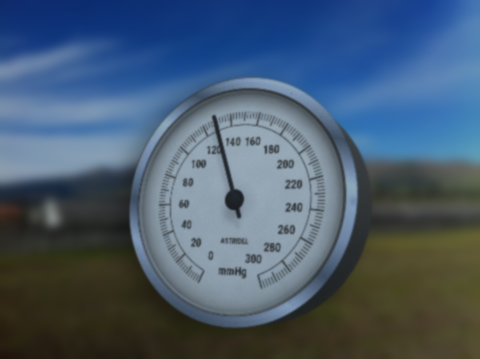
130 mmHg
